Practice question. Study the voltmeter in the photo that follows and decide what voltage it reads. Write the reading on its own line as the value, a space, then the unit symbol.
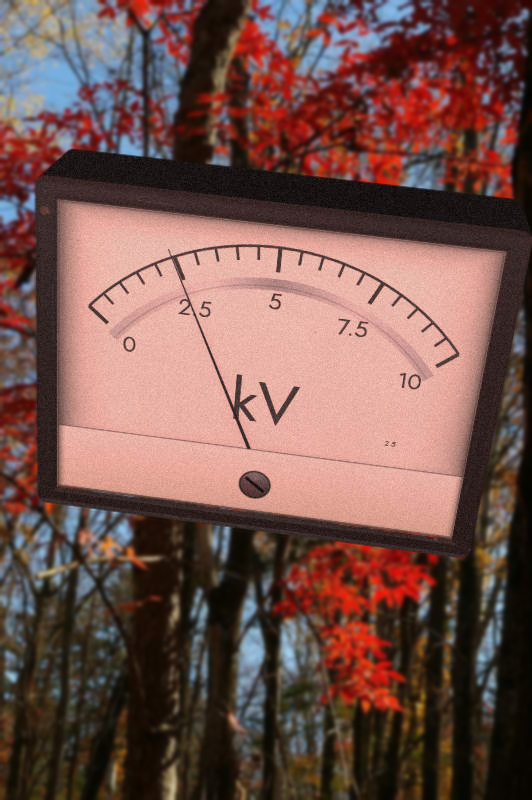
2.5 kV
